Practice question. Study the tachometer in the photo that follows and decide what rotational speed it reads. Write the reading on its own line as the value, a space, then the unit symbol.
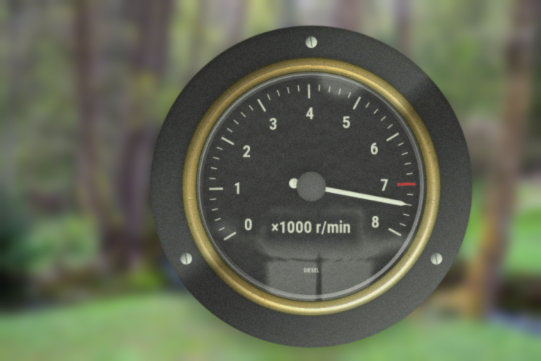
7400 rpm
